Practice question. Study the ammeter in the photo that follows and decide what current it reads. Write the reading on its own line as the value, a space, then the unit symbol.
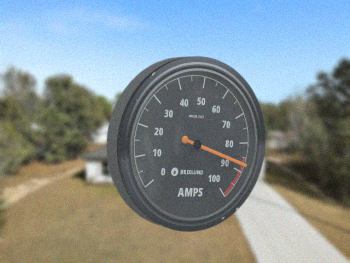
87.5 A
